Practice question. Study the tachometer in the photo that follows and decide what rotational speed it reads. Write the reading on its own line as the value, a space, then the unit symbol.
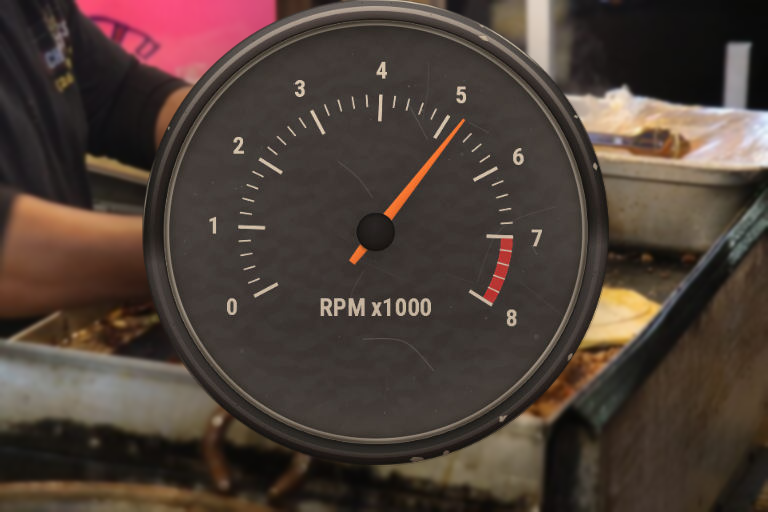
5200 rpm
